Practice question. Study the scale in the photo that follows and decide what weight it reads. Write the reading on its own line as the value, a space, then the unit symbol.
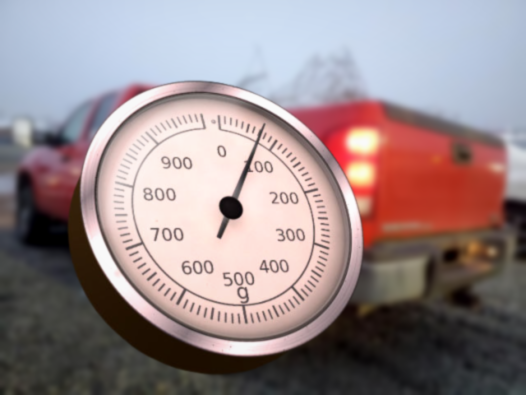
70 g
